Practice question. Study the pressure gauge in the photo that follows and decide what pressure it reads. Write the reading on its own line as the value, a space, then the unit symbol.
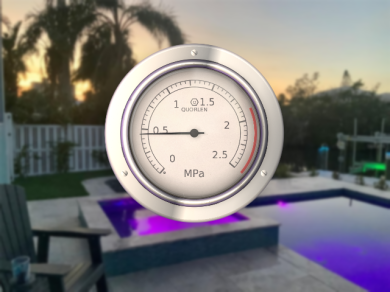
0.45 MPa
